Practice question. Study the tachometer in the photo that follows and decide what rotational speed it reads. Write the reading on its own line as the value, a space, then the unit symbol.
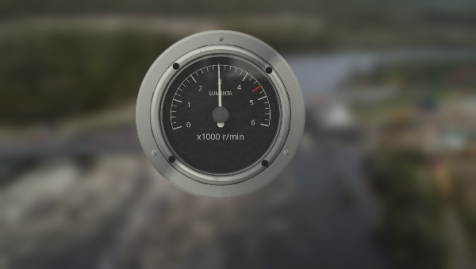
3000 rpm
